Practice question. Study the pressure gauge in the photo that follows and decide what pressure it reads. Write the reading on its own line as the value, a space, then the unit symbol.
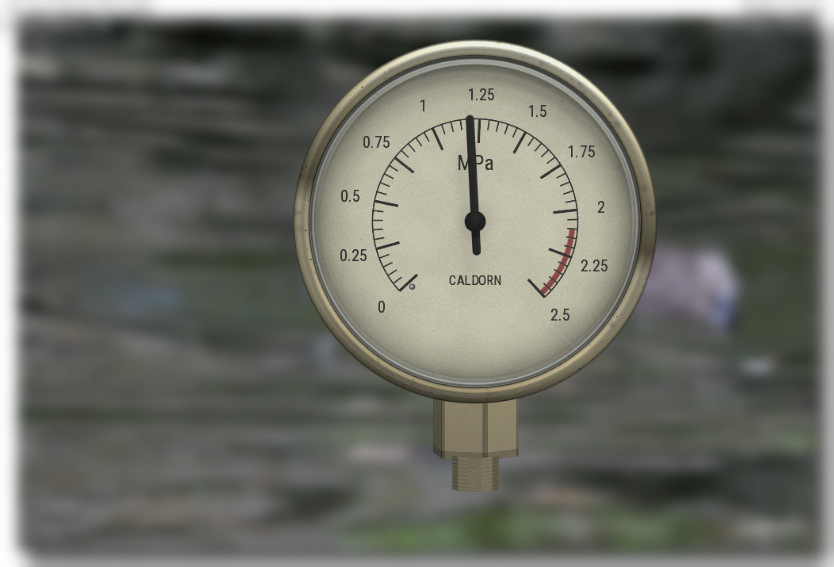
1.2 MPa
